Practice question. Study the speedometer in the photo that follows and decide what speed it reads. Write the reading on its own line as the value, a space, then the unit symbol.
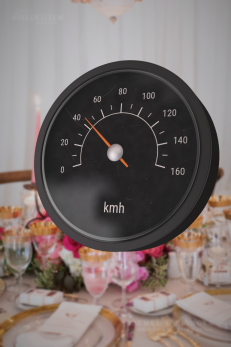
45 km/h
